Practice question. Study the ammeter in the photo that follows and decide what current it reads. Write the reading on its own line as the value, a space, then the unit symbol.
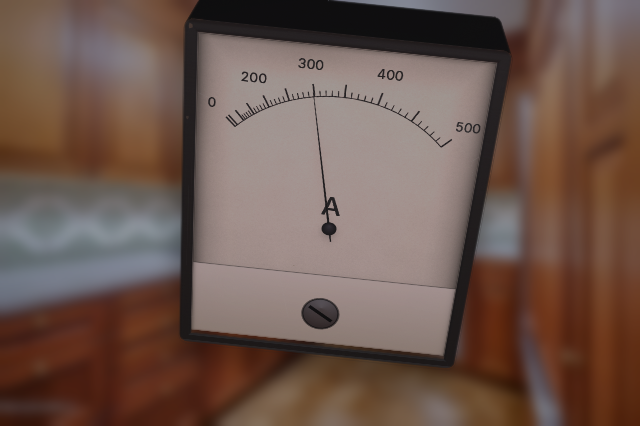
300 A
